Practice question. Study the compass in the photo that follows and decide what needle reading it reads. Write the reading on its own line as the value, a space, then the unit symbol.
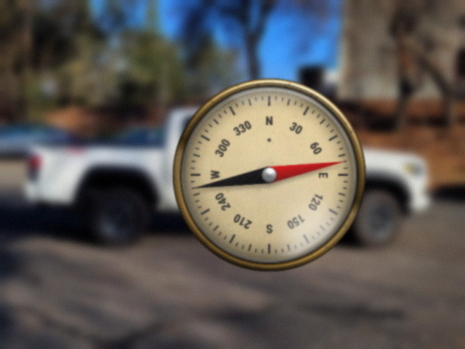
80 °
